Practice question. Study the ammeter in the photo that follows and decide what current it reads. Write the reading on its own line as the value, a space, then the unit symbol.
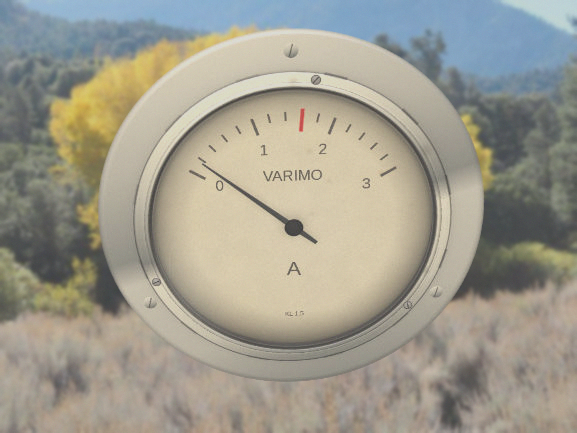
0.2 A
